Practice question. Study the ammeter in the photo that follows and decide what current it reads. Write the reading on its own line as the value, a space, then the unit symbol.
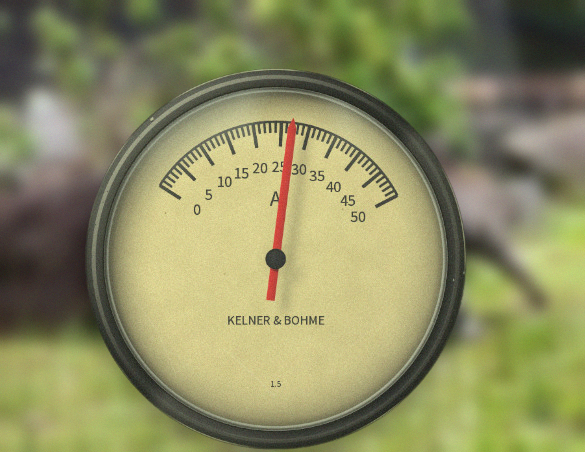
27 A
